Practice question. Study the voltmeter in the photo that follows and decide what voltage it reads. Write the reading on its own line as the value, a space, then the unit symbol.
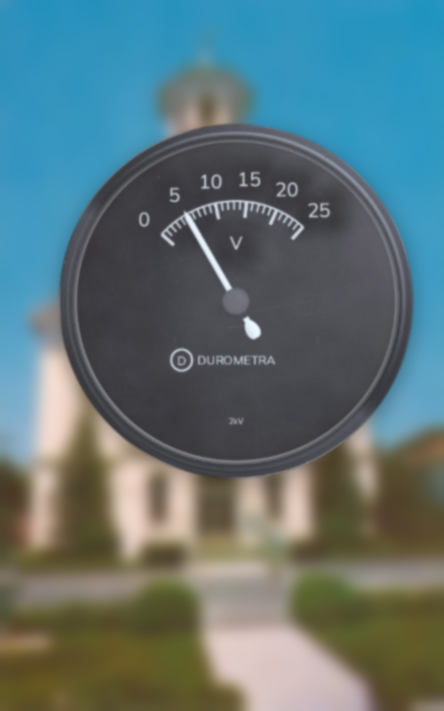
5 V
